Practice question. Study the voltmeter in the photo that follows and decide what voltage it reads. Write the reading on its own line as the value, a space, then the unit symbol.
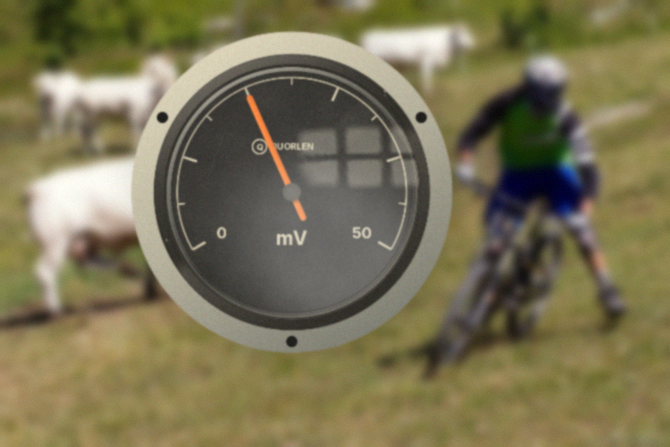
20 mV
